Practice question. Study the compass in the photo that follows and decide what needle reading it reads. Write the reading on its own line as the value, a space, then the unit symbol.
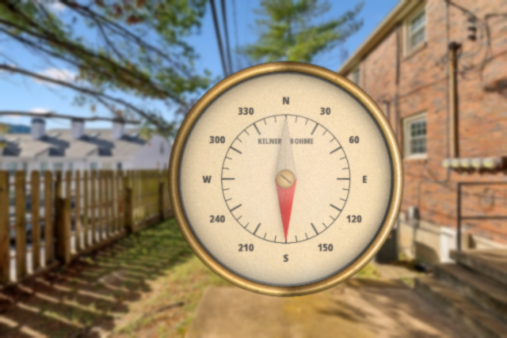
180 °
